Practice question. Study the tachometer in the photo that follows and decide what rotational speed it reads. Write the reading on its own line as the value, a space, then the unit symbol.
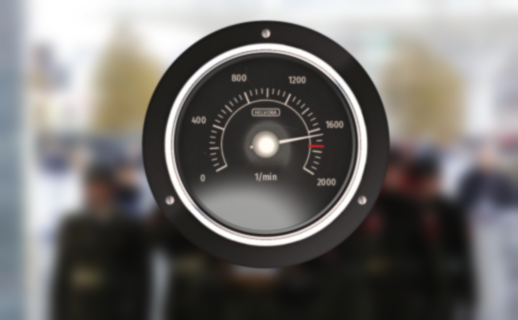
1650 rpm
